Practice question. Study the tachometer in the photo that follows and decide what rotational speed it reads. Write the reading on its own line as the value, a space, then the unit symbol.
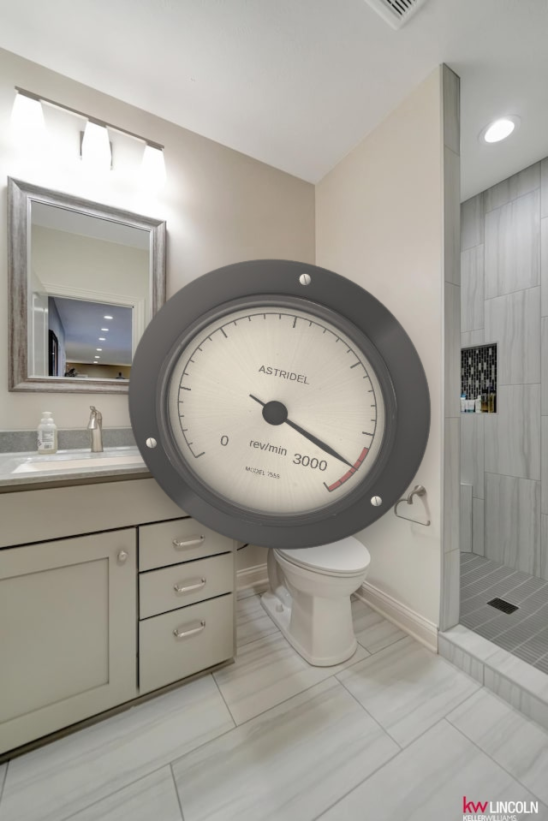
2750 rpm
